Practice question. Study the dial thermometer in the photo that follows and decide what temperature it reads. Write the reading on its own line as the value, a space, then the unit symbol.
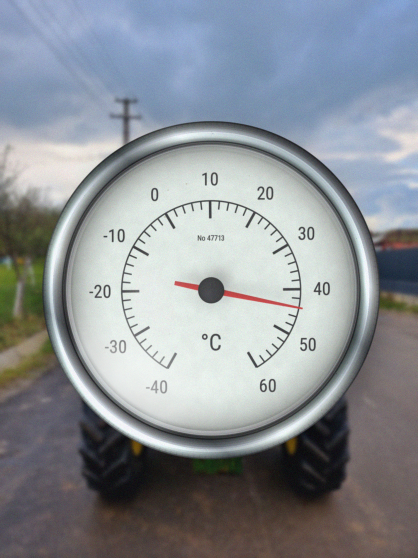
44 °C
